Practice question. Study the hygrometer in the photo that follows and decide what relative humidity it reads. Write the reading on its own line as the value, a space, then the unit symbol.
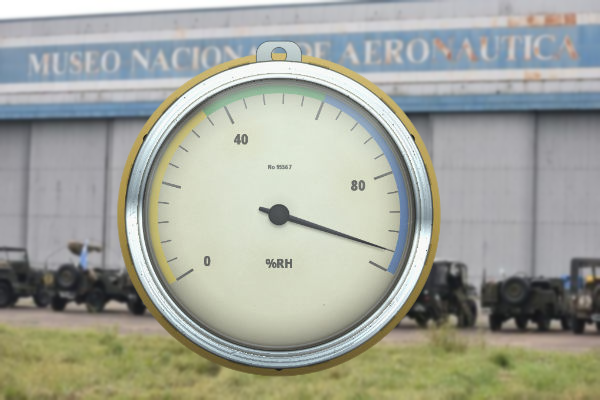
96 %
